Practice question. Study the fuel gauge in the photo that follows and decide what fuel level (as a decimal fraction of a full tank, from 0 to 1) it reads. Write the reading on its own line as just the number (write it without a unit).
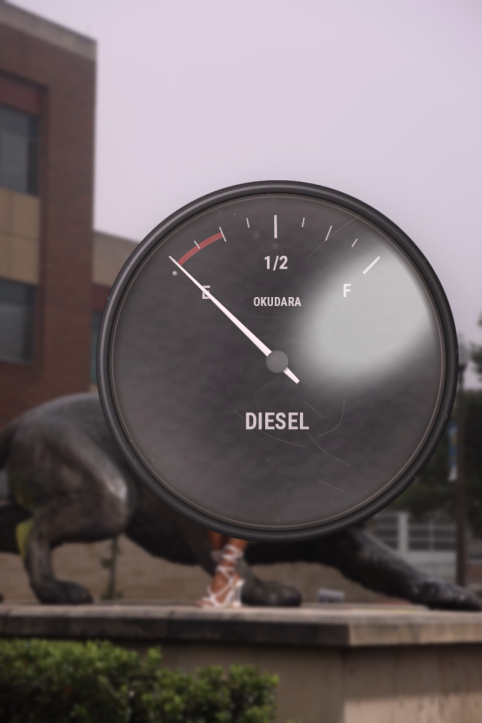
0
